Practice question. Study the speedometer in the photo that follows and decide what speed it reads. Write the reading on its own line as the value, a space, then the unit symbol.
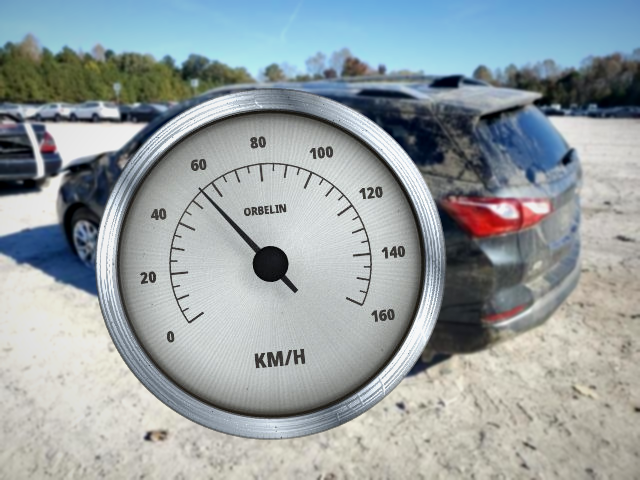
55 km/h
